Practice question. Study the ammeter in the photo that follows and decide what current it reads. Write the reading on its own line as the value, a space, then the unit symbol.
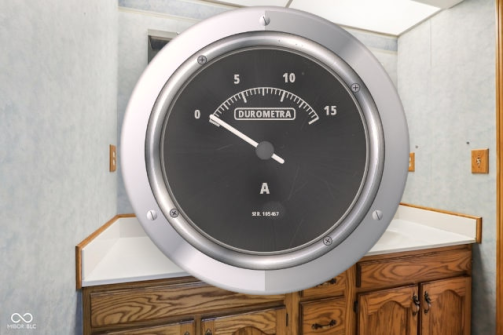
0.5 A
